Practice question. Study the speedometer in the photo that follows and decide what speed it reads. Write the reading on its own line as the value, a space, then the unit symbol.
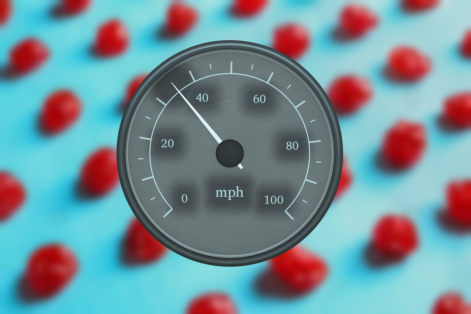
35 mph
